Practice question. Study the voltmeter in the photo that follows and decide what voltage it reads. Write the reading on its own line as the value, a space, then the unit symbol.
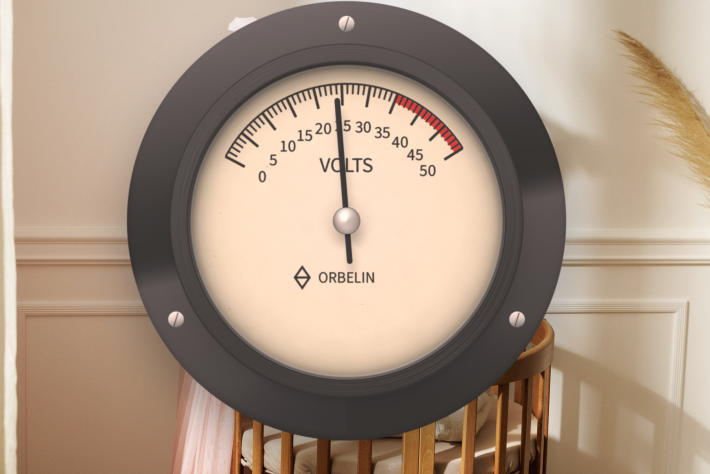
24 V
